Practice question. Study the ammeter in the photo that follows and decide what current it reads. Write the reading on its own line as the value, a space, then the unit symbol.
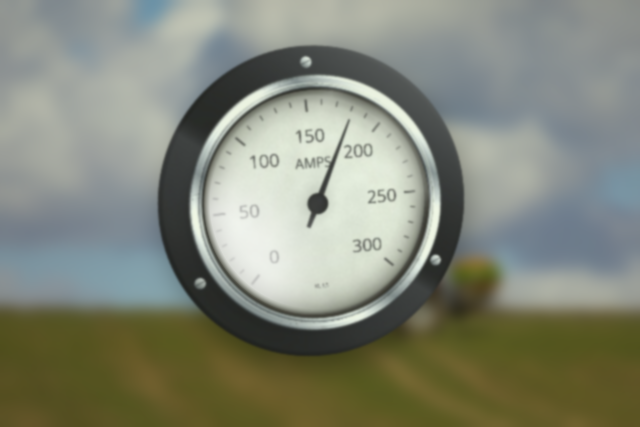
180 A
